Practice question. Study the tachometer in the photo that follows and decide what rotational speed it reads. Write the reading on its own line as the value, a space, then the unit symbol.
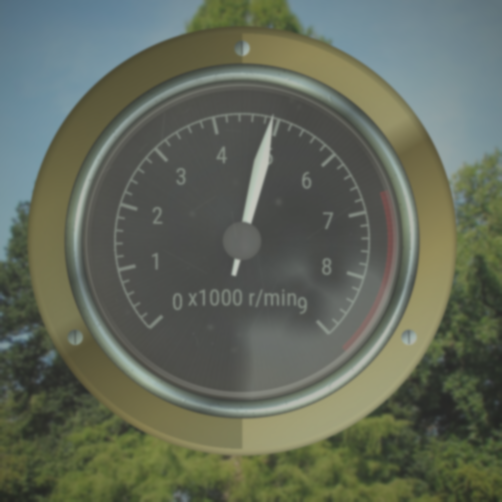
4900 rpm
